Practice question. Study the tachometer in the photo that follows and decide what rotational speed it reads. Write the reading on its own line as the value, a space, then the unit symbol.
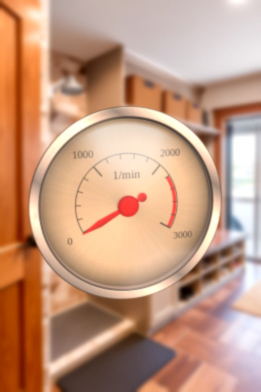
0 rpm
